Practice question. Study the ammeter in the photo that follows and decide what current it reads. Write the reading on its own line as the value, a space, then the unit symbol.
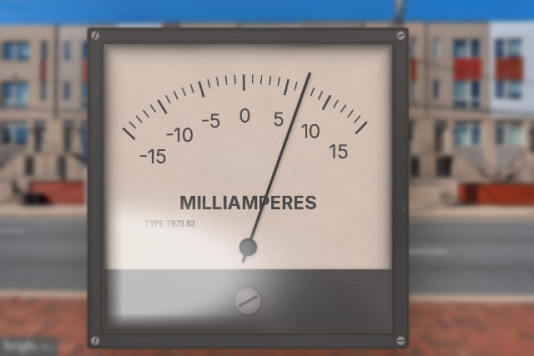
7 mA
